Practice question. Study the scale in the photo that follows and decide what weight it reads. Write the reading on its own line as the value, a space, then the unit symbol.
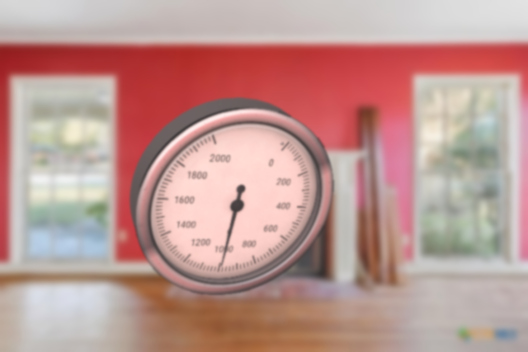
1000 g
